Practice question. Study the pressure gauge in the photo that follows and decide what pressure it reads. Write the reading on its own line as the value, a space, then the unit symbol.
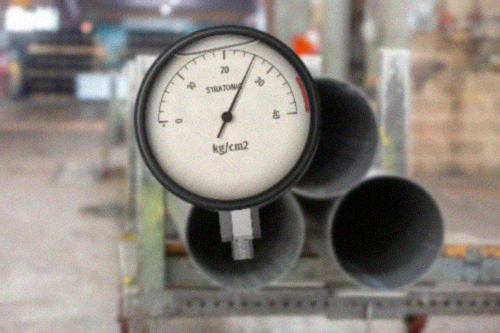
26 kg/cm²
